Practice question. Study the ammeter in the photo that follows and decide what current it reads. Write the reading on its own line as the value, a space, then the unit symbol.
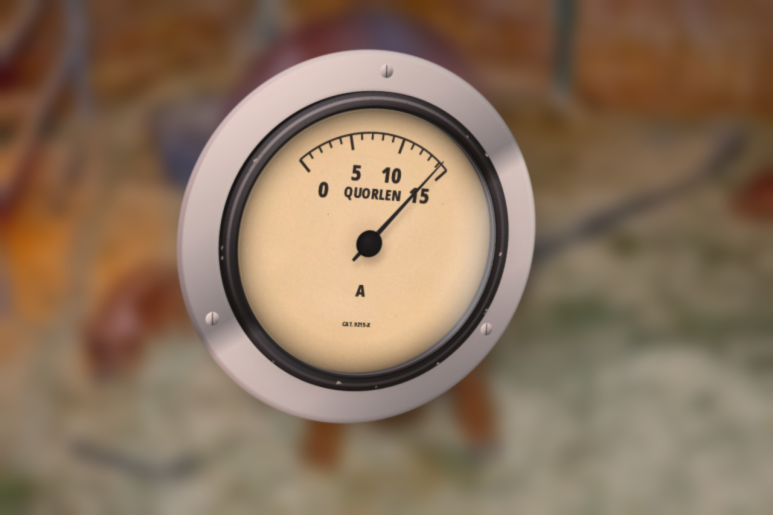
14 A
